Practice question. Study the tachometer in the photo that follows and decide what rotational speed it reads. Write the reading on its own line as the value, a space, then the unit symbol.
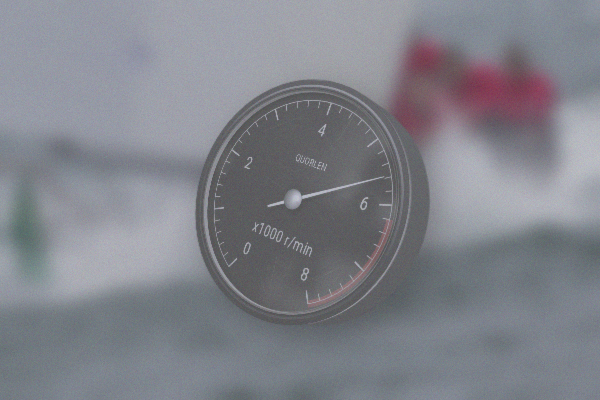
5600 rpm
